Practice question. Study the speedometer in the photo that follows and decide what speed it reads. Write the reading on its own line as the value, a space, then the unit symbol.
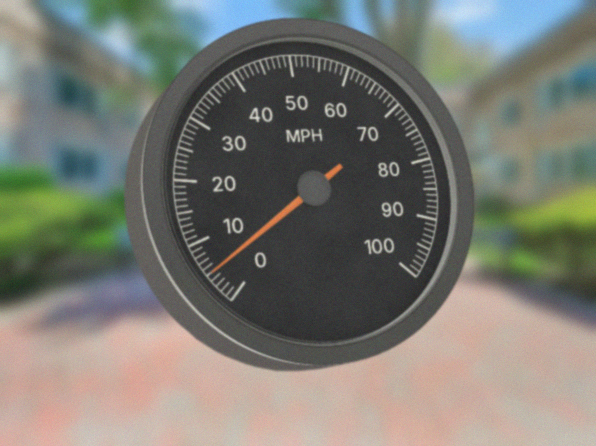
5 mph
